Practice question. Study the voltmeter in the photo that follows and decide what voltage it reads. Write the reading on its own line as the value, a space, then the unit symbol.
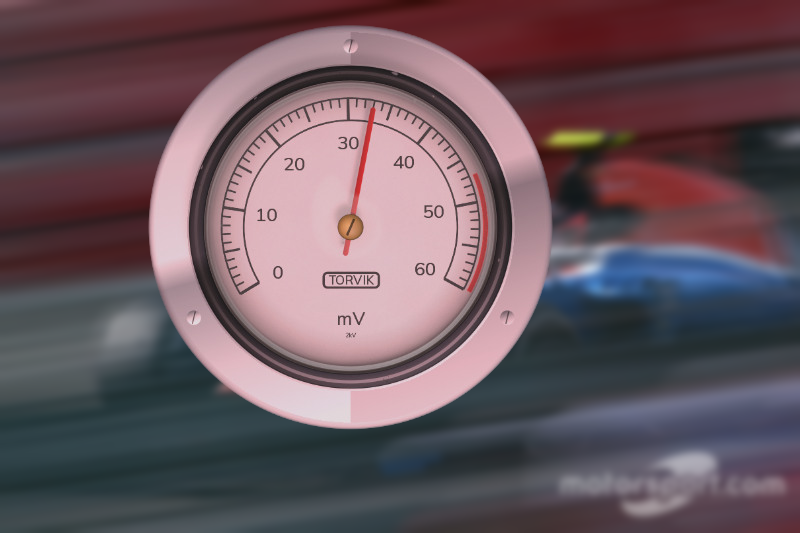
33 mV
